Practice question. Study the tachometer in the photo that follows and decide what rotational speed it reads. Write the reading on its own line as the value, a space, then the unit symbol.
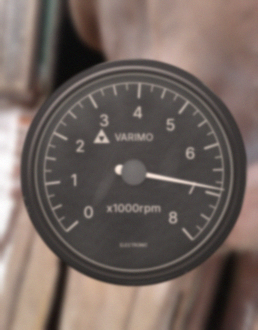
6875 rpm
